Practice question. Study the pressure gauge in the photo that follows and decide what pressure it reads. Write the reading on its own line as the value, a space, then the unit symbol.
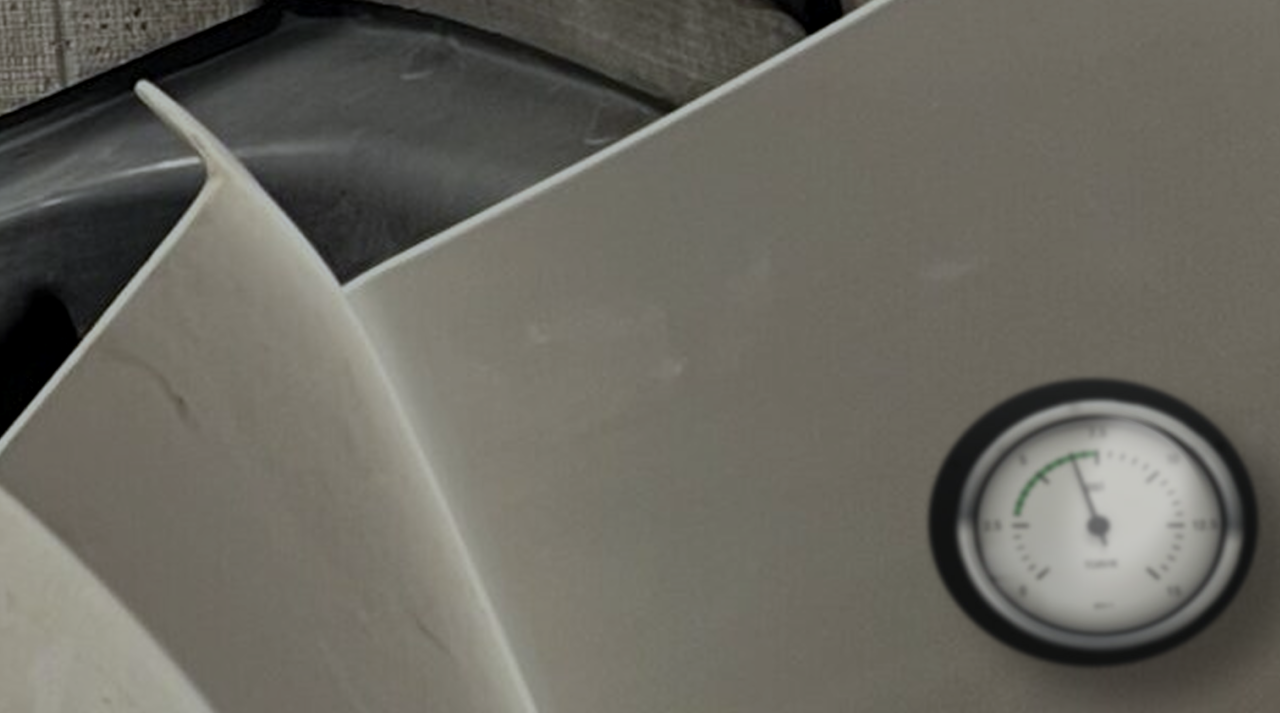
6.5 psi
